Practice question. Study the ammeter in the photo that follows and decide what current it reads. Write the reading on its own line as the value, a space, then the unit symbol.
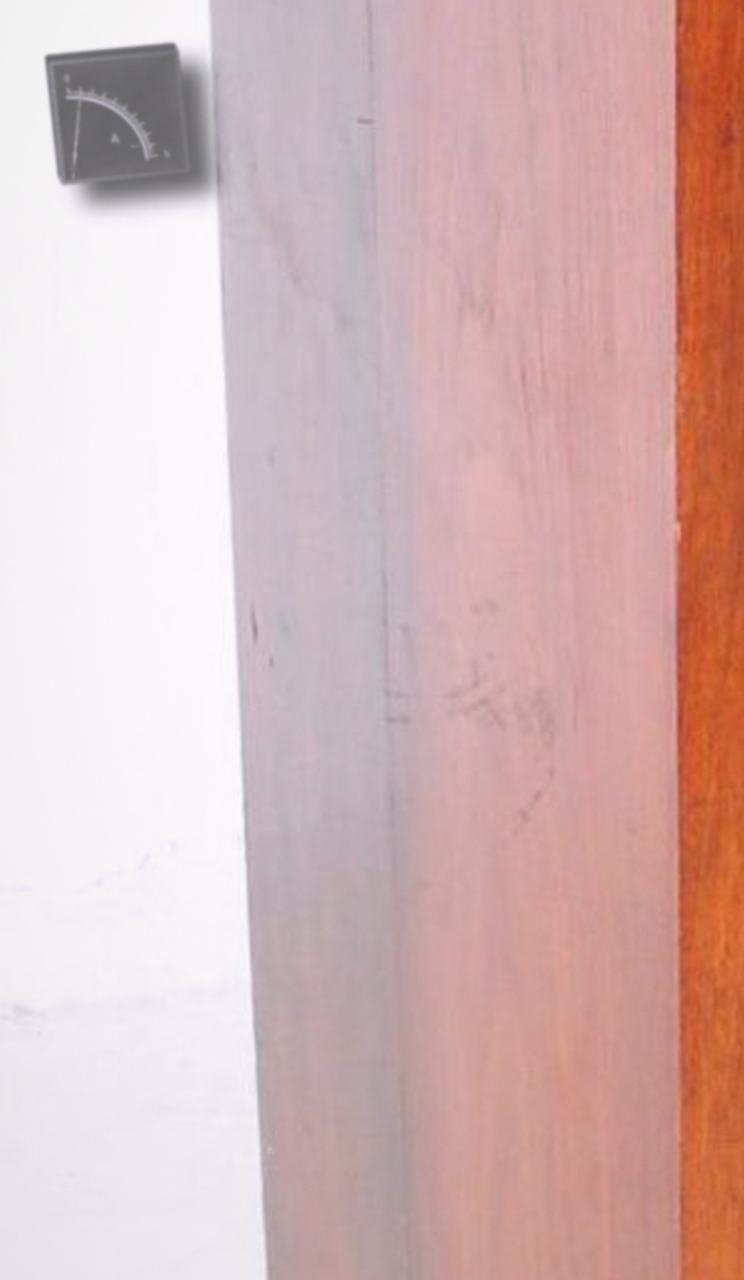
0.5 A
